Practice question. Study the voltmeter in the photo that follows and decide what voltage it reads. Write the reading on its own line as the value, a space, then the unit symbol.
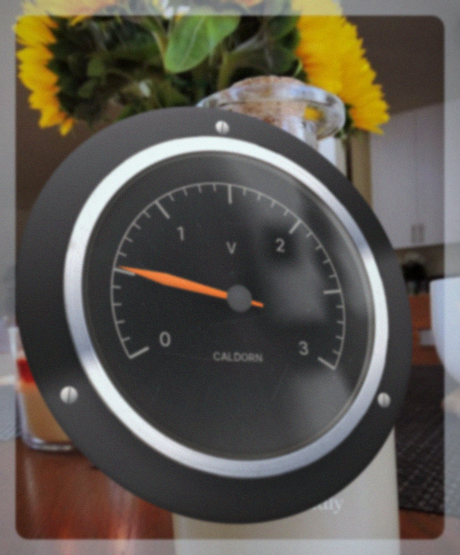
0.5 V
